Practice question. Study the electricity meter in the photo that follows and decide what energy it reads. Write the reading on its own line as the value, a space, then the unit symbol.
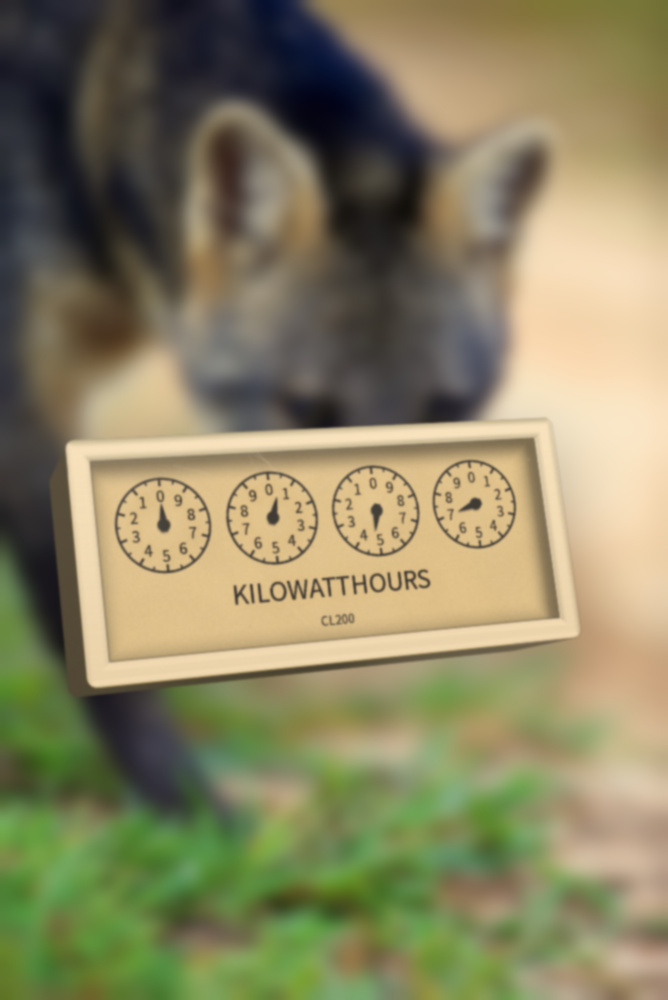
47 kWh
